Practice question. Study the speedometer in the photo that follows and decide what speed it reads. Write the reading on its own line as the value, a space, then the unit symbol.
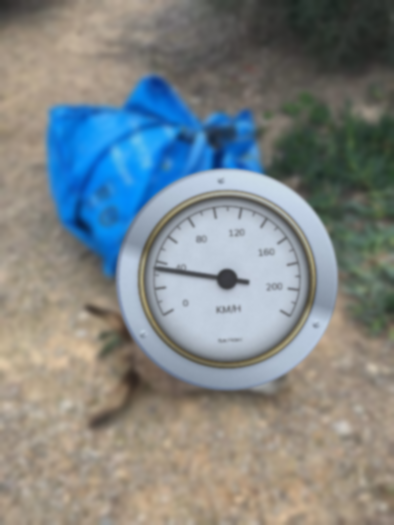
35 km/h
